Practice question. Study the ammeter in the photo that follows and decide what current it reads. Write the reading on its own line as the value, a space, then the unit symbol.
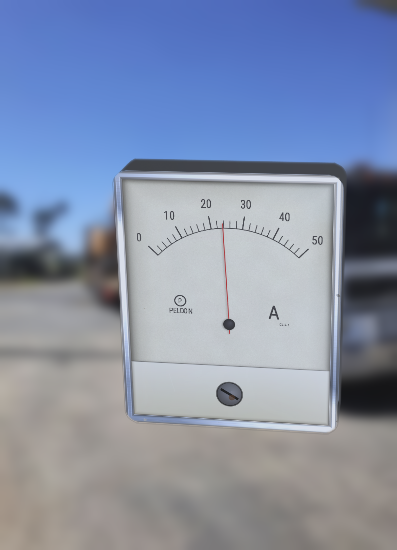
24 A
